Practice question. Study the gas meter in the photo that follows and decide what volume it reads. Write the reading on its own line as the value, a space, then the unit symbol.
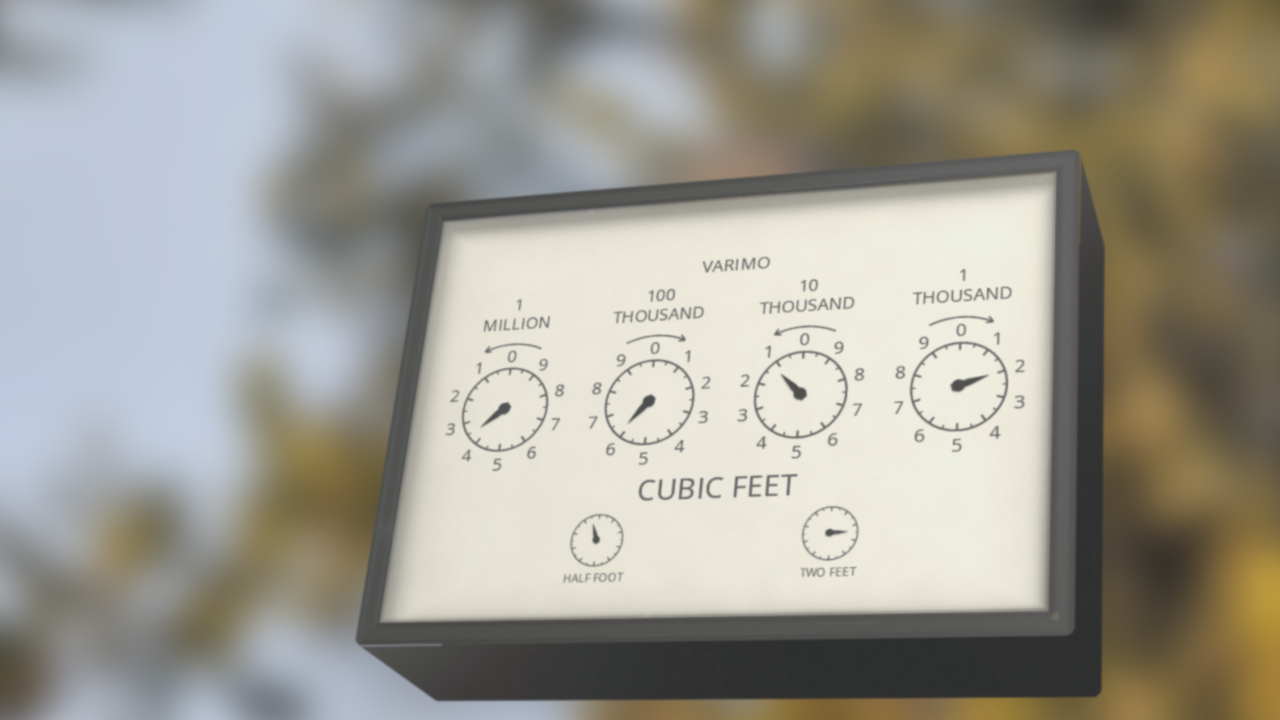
361200 ft³
